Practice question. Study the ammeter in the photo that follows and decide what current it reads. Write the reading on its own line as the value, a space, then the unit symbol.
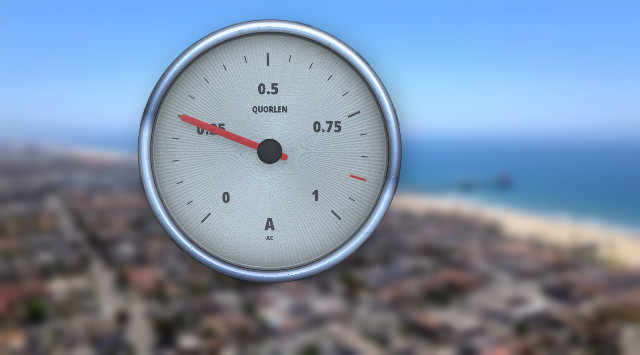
0.25 A
